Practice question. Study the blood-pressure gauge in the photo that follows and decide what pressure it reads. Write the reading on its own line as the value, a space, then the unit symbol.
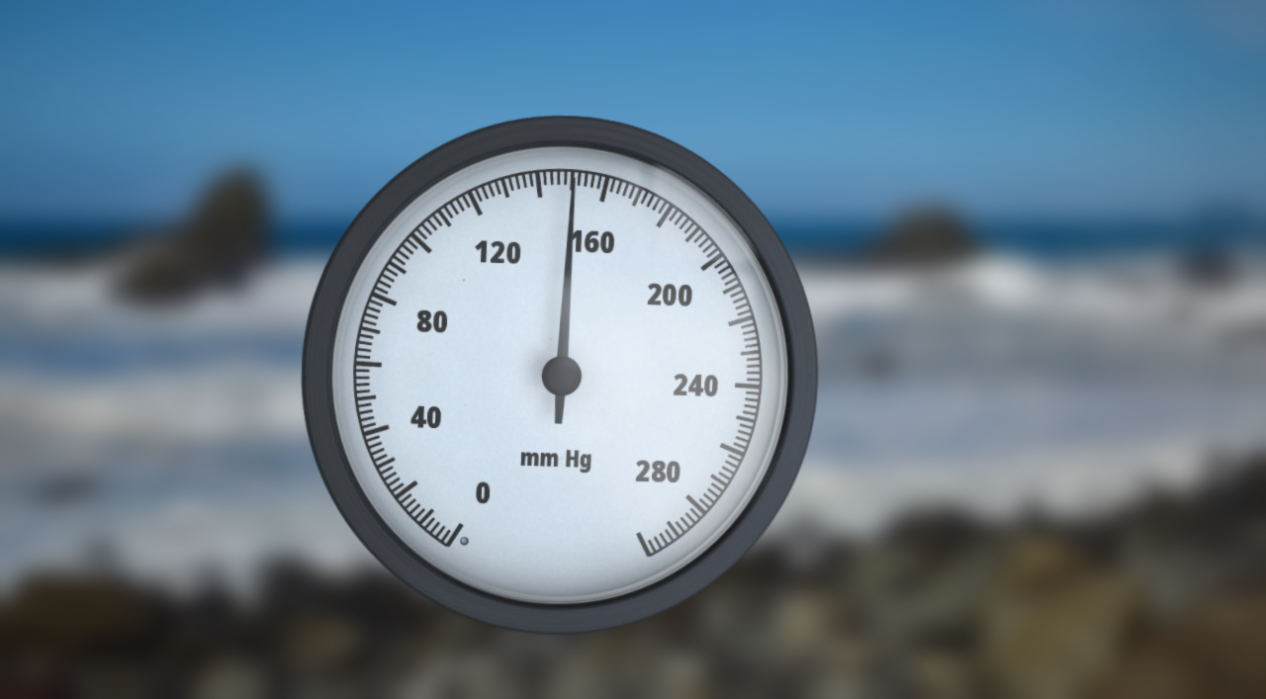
150 mmHg
